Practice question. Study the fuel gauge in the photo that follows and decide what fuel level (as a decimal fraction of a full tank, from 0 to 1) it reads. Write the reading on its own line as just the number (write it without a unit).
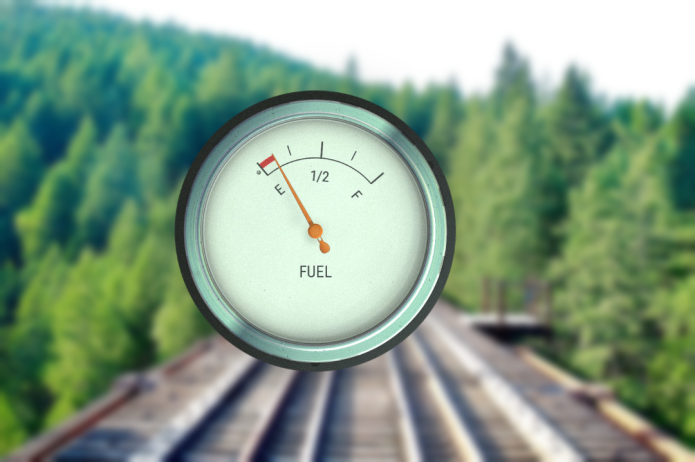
0.125
